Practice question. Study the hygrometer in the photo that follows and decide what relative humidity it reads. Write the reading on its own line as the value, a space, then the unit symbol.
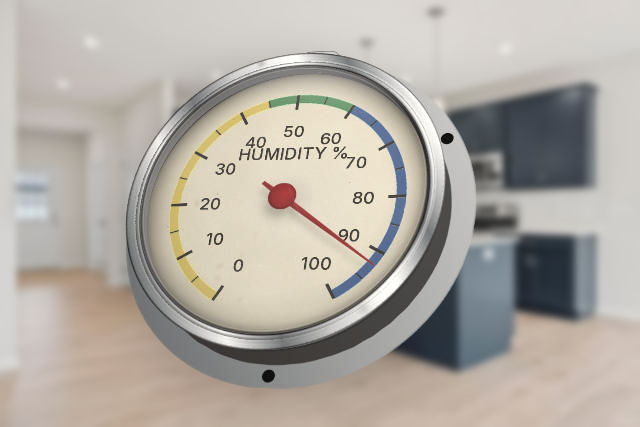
92.5 %
